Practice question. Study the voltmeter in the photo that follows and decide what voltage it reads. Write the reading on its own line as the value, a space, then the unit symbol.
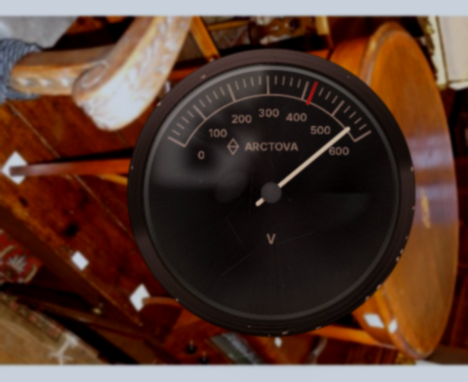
560 V
